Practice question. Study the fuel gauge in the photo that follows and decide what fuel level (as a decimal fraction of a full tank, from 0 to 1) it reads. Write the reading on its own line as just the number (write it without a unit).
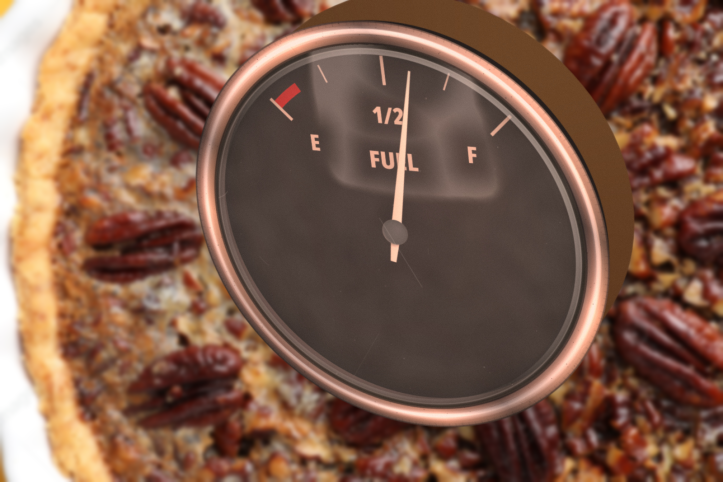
0.625
